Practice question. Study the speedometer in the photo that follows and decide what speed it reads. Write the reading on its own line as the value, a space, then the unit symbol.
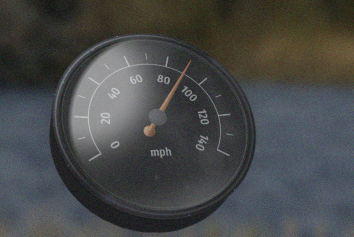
90 mph
